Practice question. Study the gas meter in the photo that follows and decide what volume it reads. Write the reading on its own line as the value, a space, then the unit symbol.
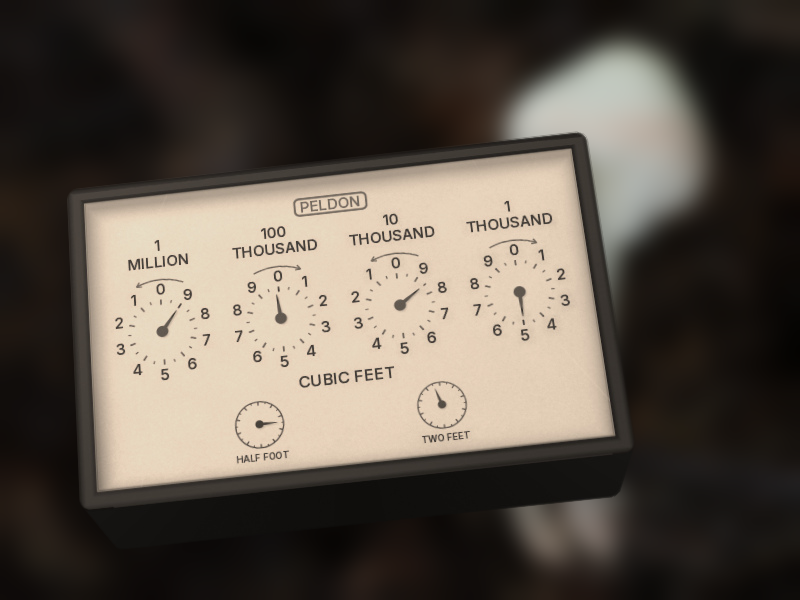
898500 ft³
